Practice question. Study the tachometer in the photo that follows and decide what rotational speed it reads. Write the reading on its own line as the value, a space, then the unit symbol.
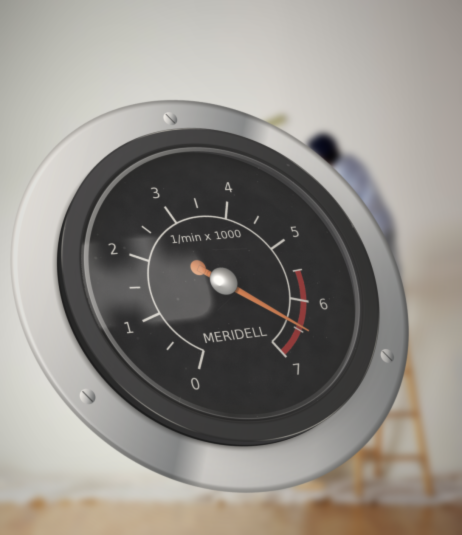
6500 rpm
